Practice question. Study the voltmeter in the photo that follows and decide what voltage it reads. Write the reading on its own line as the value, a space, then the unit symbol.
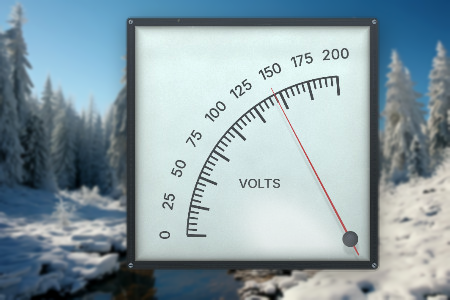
145 V
